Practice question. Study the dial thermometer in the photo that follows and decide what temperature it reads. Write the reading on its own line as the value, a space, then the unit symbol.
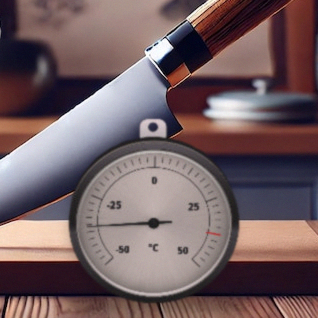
-35 °C
